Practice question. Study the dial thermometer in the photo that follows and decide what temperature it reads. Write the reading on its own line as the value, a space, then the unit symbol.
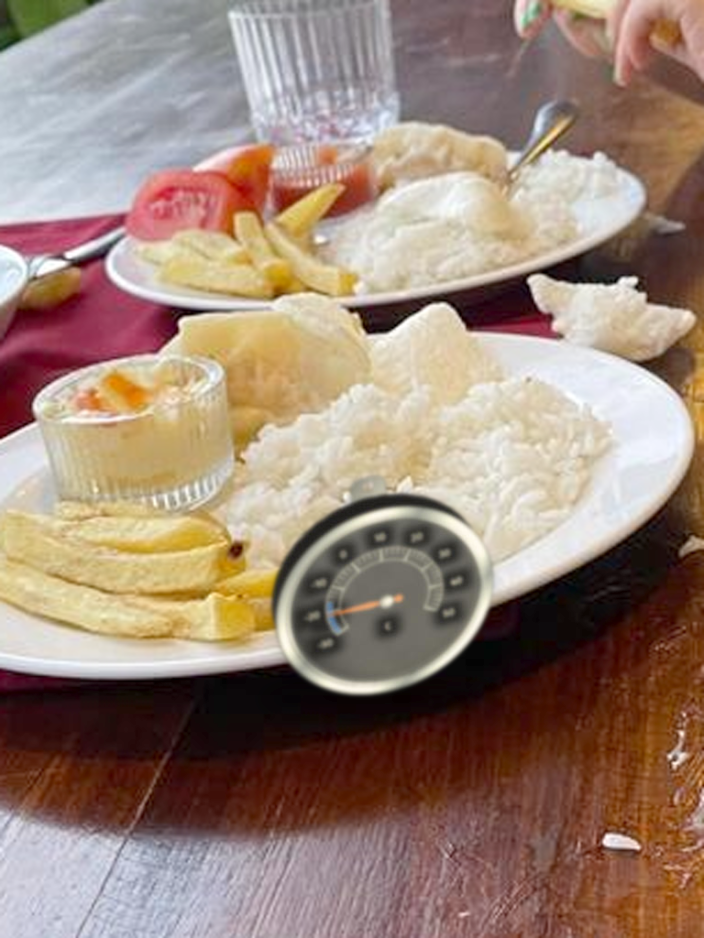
-20 °C
